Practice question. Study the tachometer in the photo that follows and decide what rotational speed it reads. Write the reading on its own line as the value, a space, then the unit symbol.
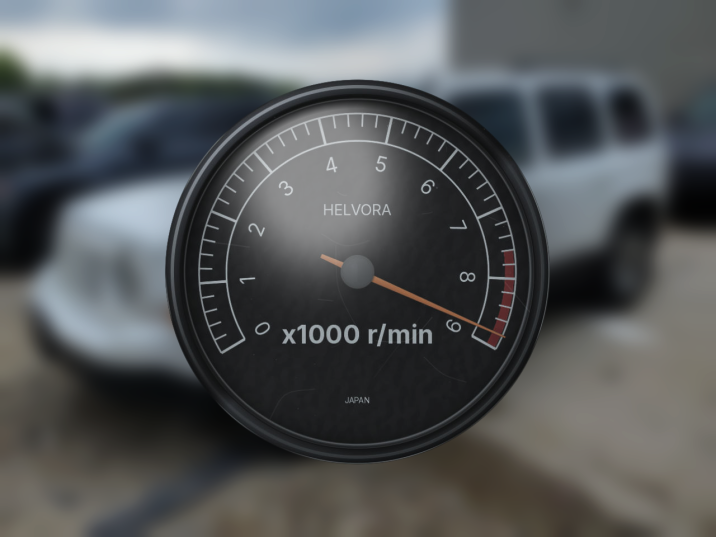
8800 rpm
